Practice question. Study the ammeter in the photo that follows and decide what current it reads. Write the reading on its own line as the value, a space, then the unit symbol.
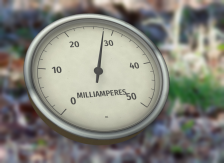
28 mA
